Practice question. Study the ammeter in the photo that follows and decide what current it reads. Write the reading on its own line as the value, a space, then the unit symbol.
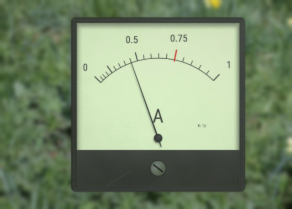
0.45 A
